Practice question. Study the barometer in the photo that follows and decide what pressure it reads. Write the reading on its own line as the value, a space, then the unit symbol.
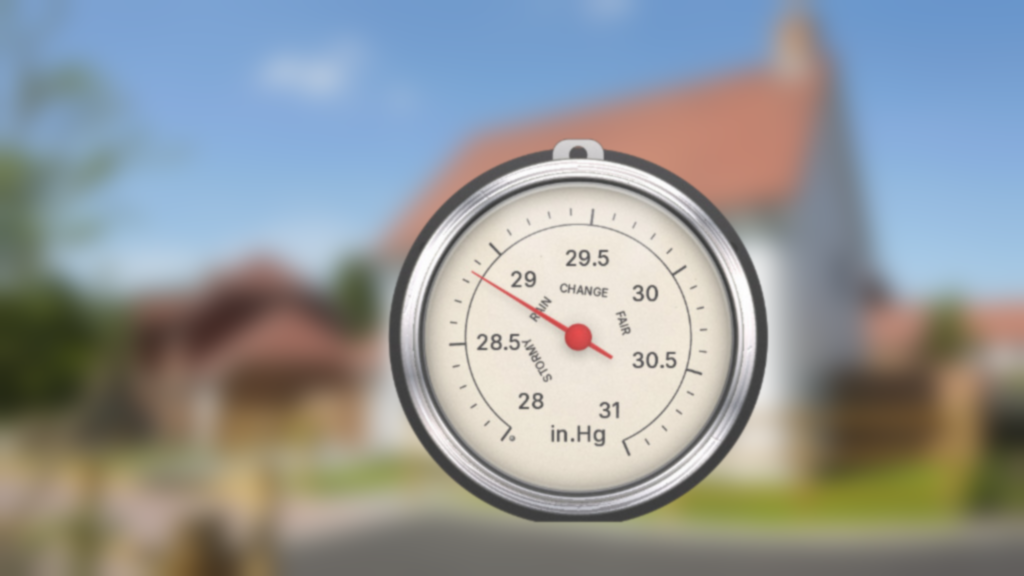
28.85 inHg
